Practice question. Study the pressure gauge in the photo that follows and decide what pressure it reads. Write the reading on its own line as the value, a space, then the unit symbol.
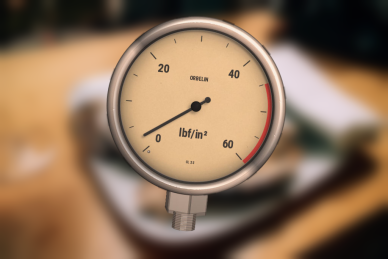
2.5 psi
